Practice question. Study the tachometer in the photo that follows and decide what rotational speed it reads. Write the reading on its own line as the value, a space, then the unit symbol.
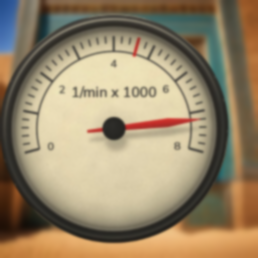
7200 rpm
